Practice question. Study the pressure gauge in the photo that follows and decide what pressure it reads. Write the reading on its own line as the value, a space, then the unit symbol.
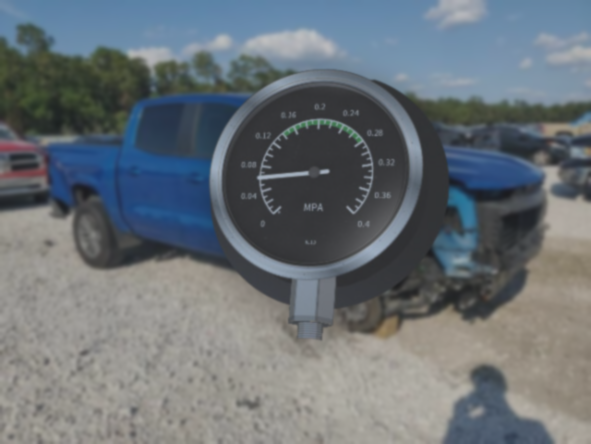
0.06 MPa
